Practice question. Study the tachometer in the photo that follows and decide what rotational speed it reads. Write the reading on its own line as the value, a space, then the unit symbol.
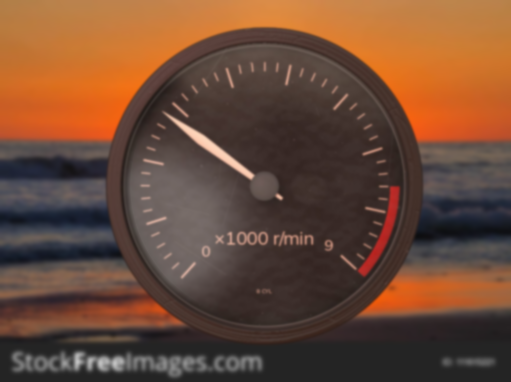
2800 rpm
